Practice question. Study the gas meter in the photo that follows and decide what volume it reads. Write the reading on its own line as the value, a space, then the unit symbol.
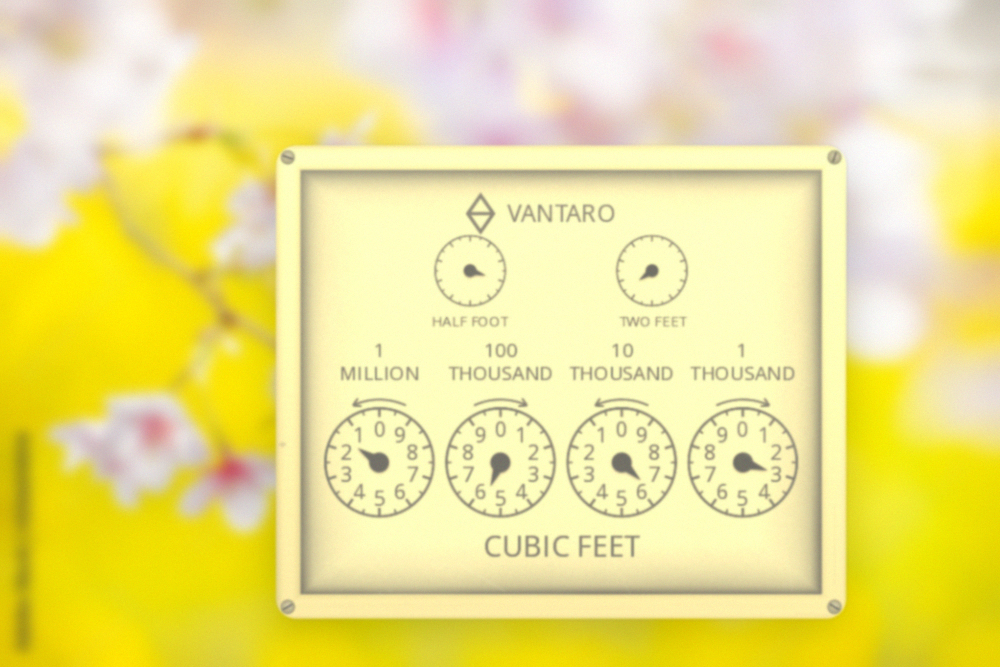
156300 ft³
